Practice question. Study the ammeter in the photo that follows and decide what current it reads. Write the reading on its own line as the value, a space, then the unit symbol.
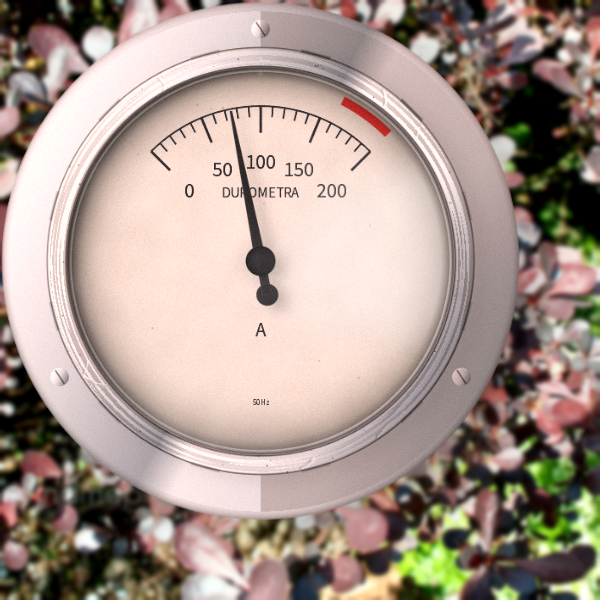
75 A
